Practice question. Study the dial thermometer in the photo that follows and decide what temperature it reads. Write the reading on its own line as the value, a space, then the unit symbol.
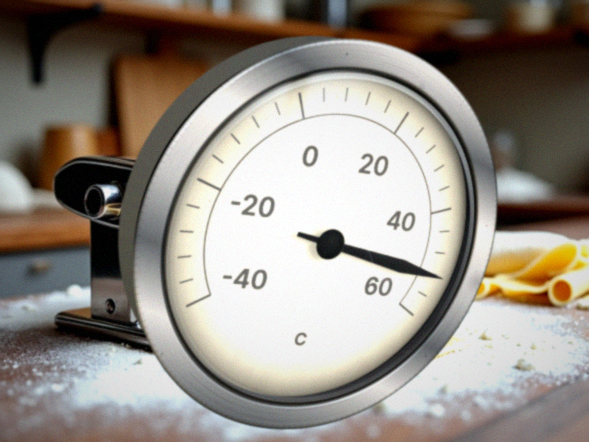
52 °C
